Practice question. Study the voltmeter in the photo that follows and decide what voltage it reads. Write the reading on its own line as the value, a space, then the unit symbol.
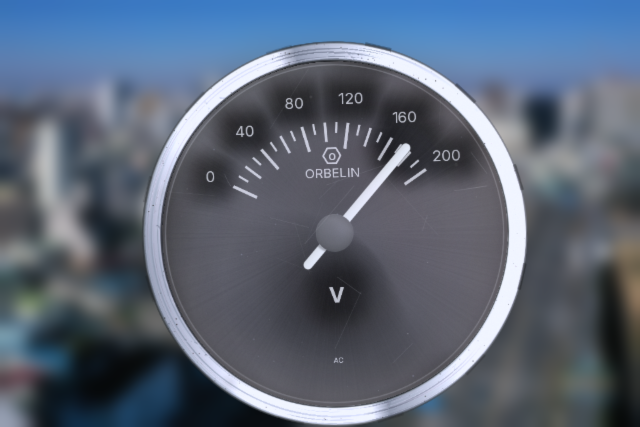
175 V
